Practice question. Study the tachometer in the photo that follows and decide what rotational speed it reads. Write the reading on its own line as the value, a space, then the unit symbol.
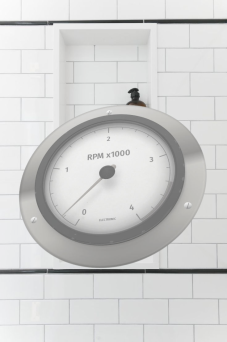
200 rpm
